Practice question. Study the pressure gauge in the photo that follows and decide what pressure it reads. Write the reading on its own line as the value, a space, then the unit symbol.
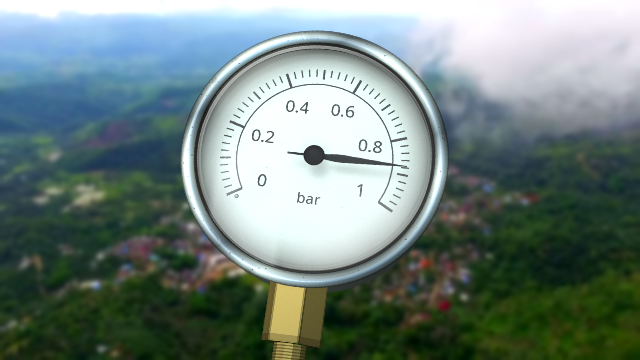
0.88 bar
